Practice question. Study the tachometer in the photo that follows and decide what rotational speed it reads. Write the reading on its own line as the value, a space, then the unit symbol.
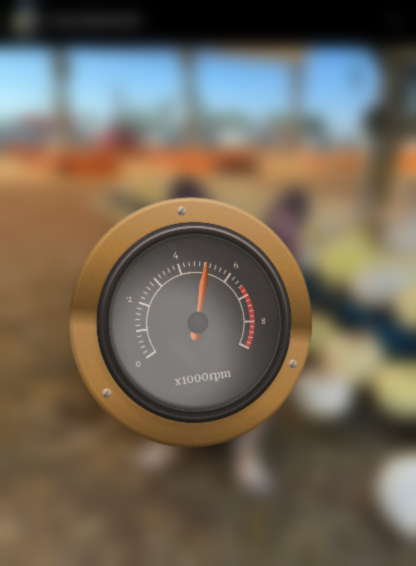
5000 rpm
